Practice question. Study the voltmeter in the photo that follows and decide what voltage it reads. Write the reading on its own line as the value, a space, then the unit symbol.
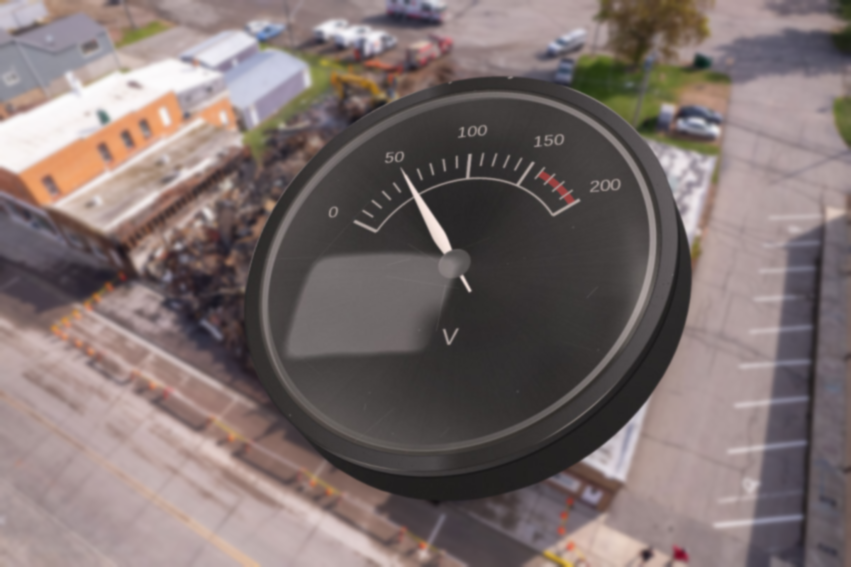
50 V
